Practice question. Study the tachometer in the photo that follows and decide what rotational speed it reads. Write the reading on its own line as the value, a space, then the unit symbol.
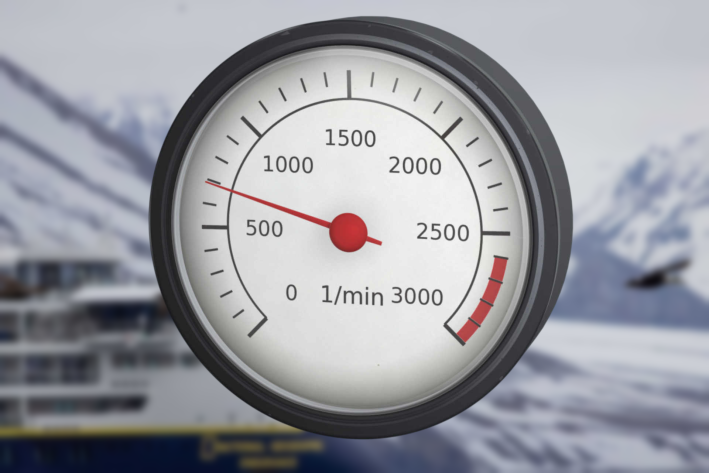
700 rpm
